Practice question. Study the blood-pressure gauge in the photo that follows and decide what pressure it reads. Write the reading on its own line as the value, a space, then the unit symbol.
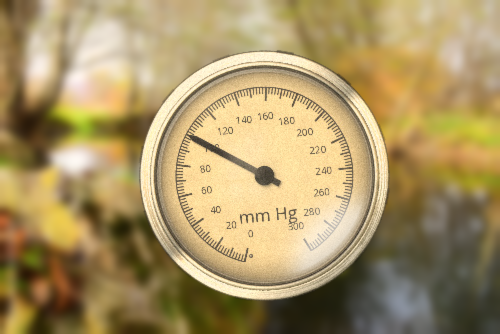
100 mmHg
